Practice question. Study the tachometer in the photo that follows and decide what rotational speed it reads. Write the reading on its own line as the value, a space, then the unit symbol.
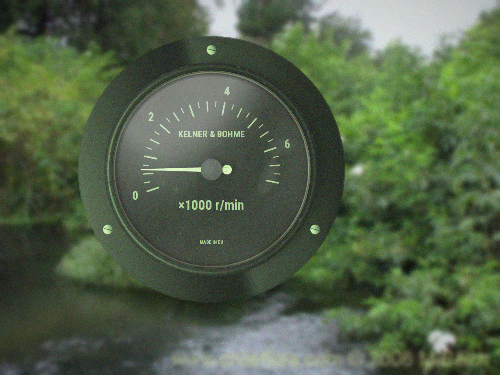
625 rpm
